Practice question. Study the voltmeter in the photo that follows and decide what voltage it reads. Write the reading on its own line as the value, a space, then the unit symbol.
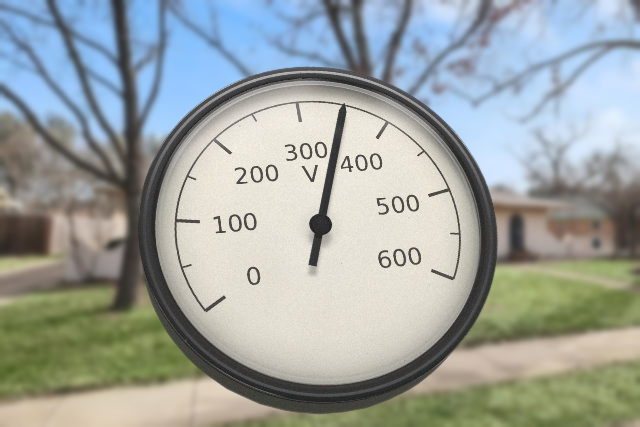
350 V
